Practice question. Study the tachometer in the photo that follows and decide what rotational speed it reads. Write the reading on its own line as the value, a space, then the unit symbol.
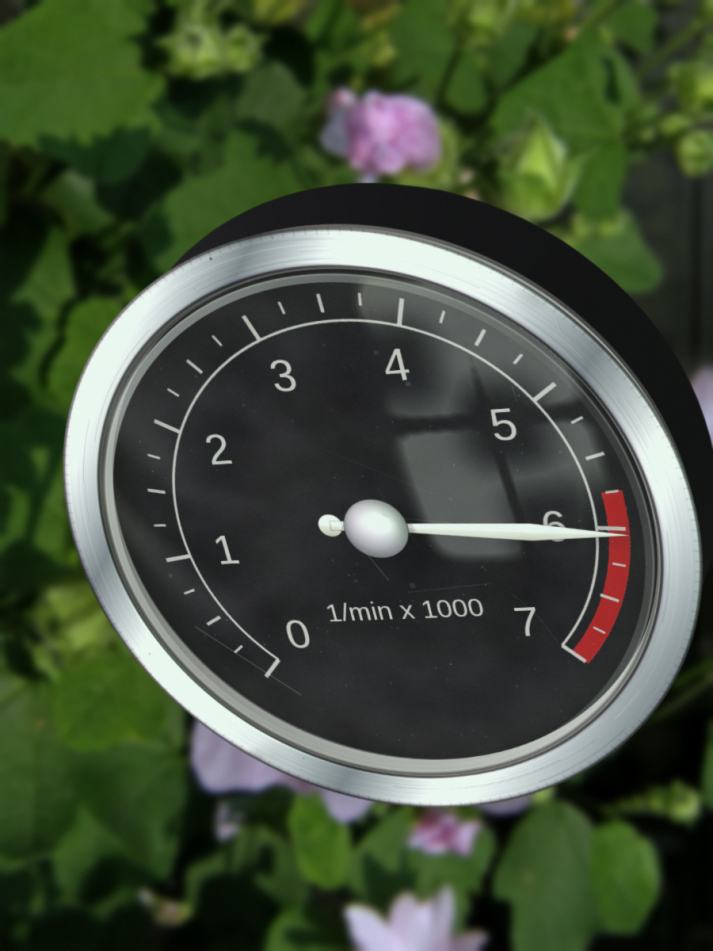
6000 rpm
